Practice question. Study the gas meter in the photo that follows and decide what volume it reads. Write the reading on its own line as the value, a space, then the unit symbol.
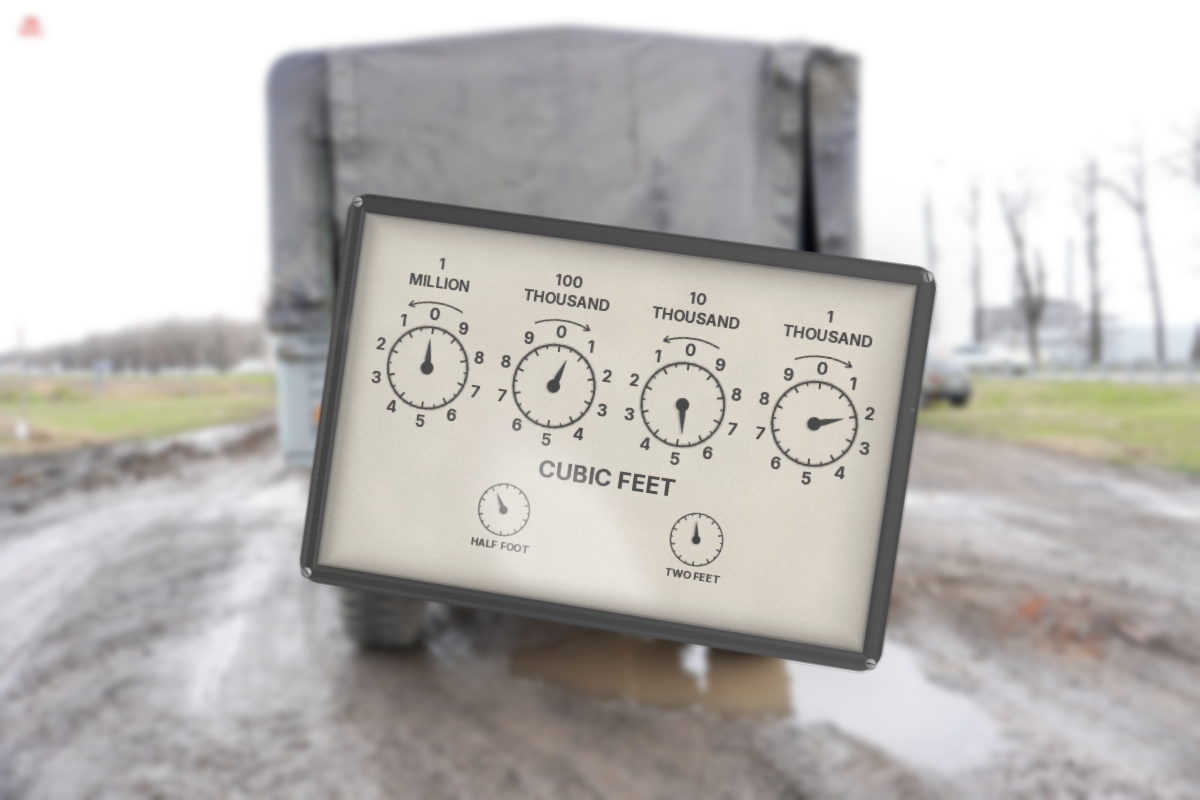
5200 ft³
